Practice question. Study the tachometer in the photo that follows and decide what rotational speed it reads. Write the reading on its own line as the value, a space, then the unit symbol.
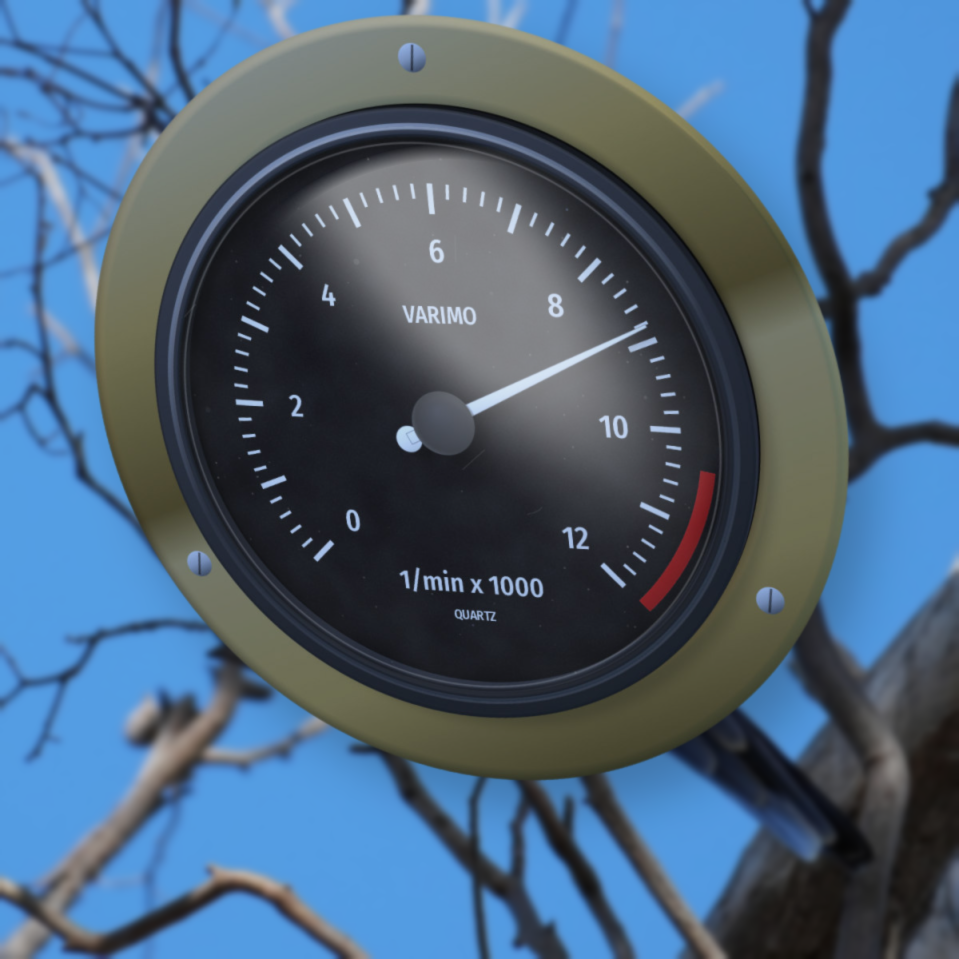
8800 rpm
